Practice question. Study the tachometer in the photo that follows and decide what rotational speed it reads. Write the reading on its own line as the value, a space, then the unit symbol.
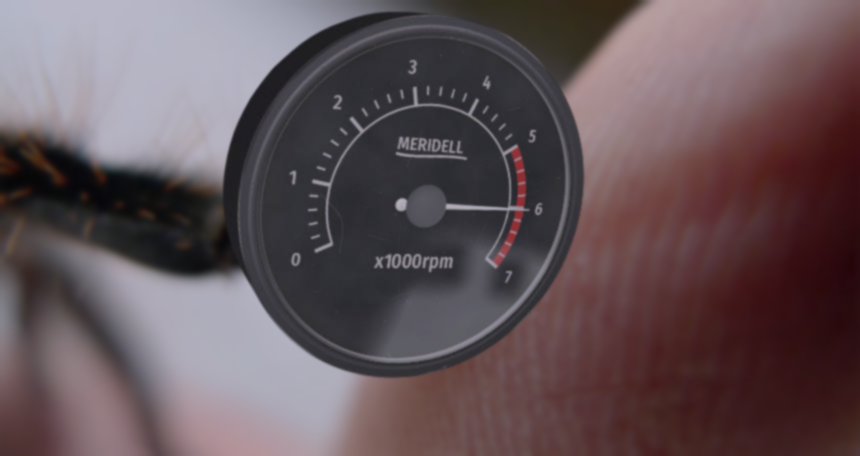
6000 rpm
